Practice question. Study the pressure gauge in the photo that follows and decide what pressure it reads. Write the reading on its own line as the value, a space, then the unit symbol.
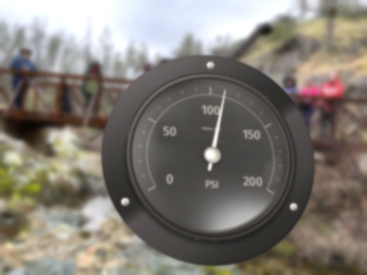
110 psi
